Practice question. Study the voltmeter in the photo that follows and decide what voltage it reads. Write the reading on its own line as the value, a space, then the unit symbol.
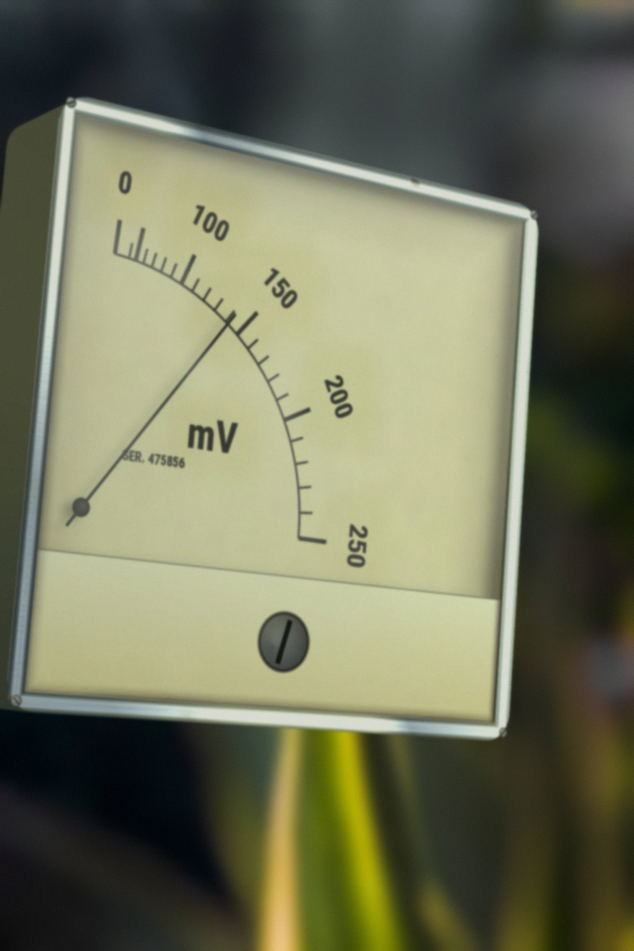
140 mV
